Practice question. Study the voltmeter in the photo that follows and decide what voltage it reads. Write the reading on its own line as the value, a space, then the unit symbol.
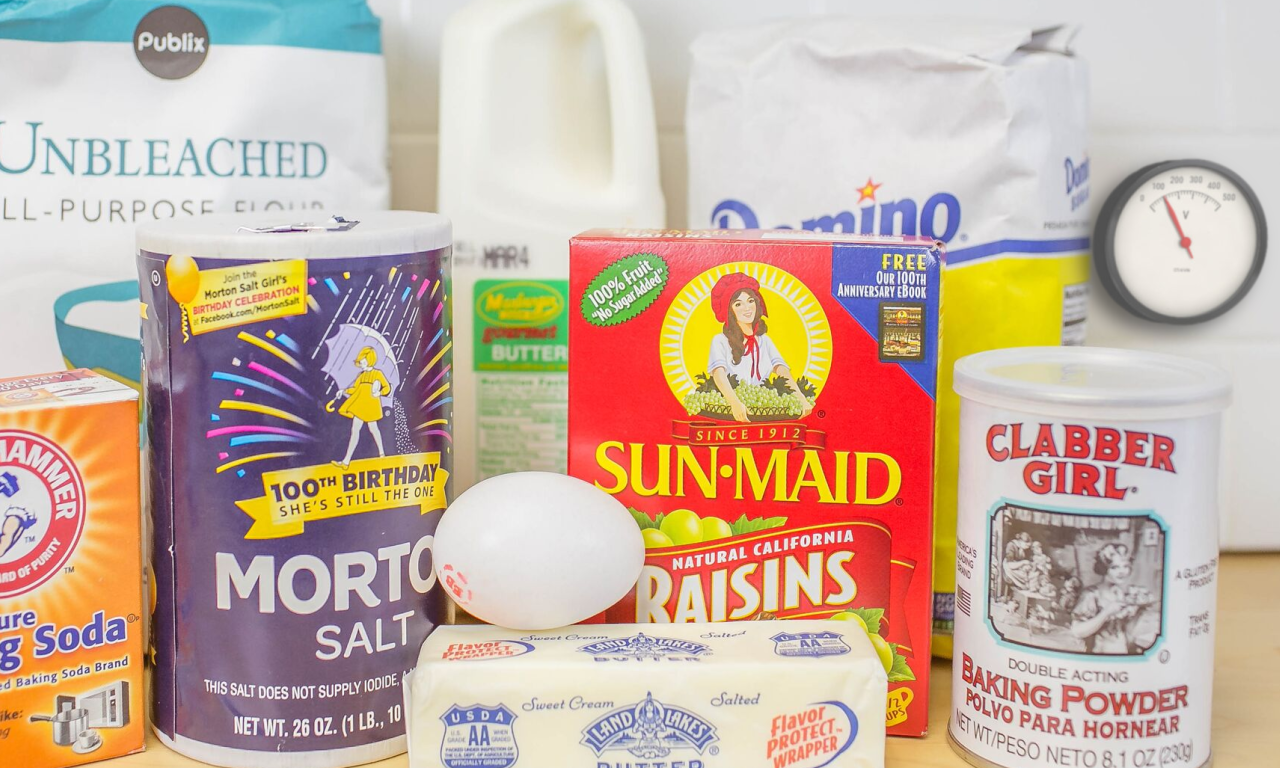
100 V
